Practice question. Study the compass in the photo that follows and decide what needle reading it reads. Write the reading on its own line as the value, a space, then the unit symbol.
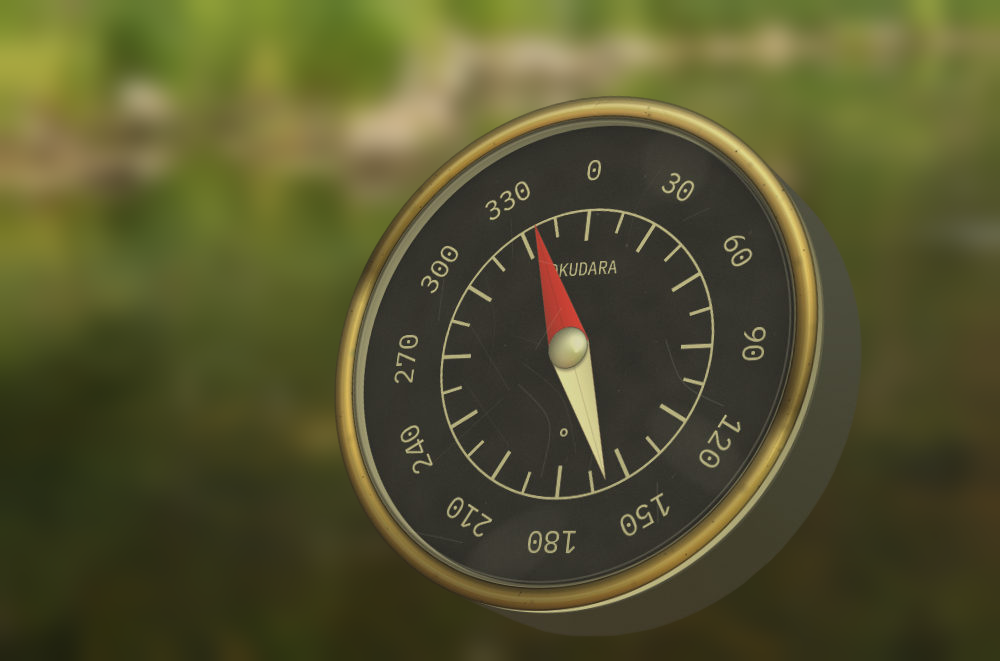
337.5 °
